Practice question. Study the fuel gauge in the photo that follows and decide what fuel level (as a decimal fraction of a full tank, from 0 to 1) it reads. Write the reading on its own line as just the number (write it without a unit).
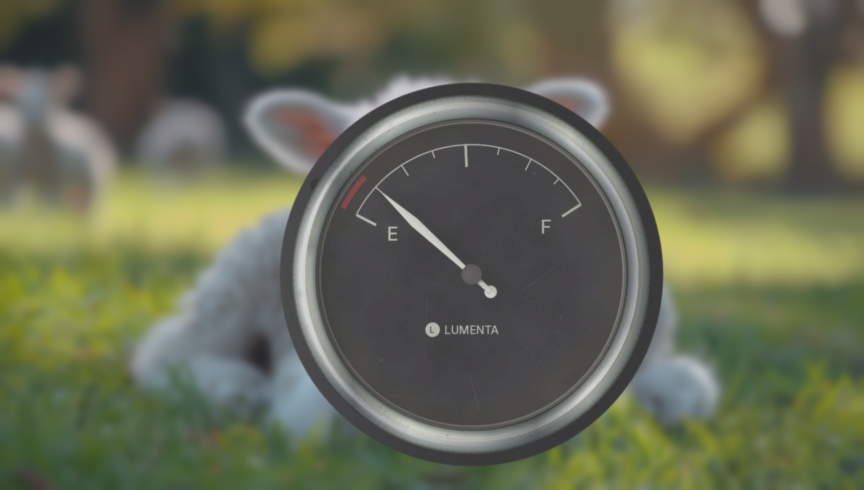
0.125
